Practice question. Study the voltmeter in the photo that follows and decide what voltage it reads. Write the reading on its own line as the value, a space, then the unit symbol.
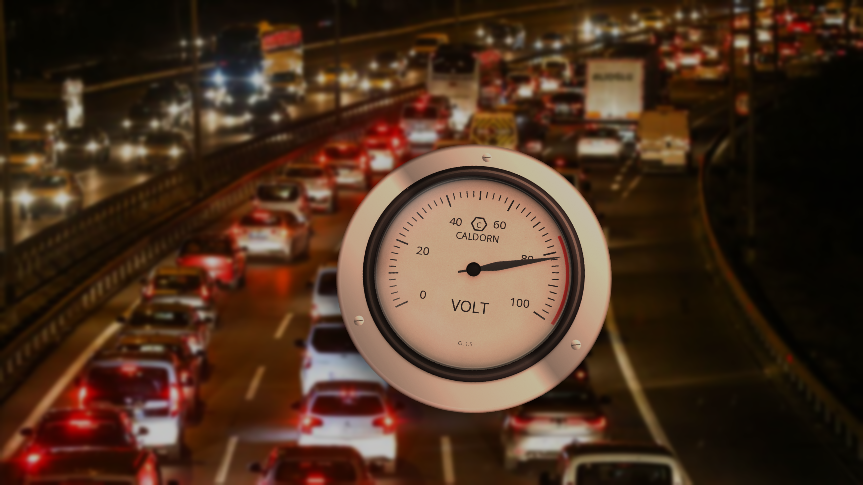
82 V
